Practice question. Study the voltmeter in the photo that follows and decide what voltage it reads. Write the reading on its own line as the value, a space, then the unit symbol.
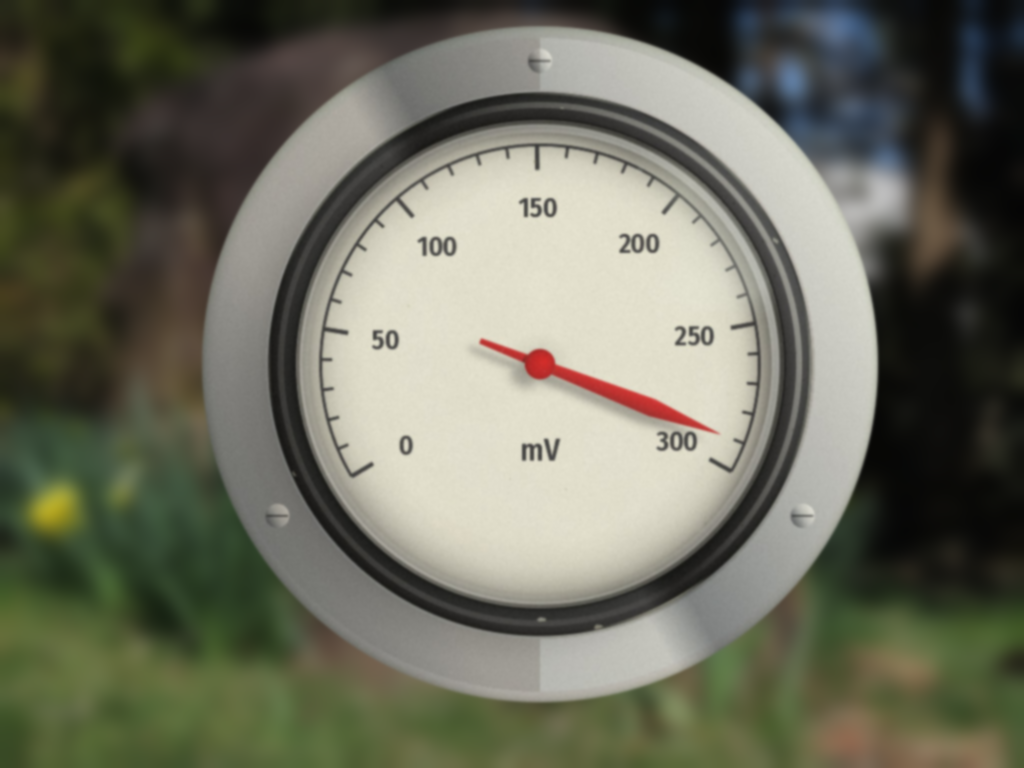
290 mV
